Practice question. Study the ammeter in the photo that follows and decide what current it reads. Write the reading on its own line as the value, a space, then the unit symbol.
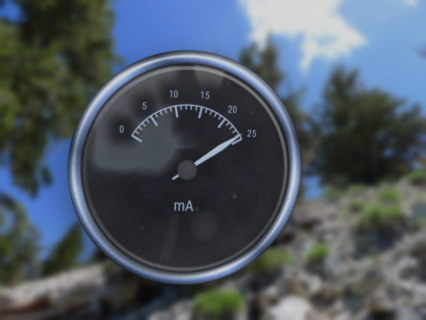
24 mA
